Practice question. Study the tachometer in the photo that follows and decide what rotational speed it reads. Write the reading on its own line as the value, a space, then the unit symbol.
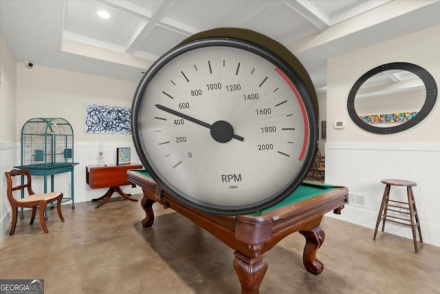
500 rpm
